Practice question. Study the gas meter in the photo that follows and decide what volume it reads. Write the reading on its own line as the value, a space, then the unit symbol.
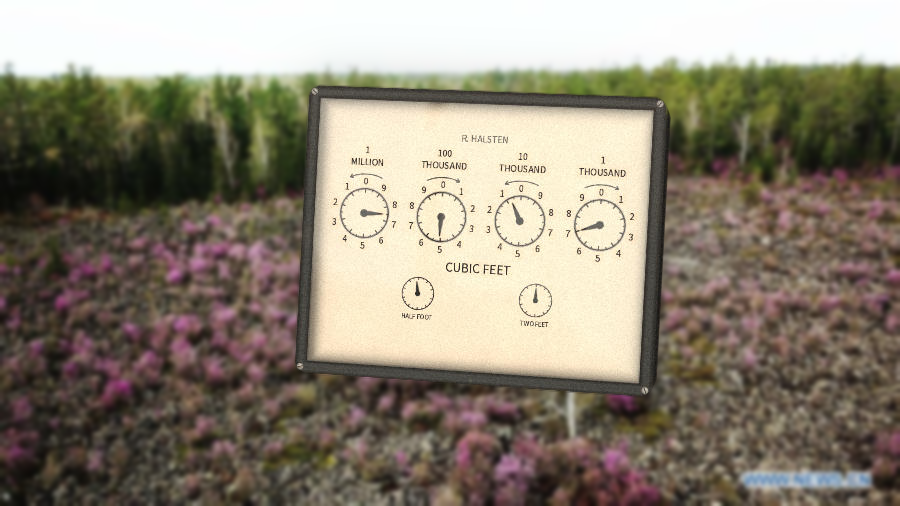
750700 ft³
